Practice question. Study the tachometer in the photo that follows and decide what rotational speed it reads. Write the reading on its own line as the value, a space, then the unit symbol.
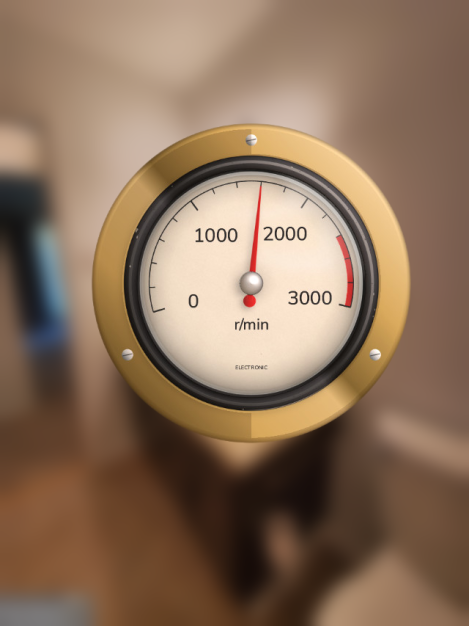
1600 rpm
